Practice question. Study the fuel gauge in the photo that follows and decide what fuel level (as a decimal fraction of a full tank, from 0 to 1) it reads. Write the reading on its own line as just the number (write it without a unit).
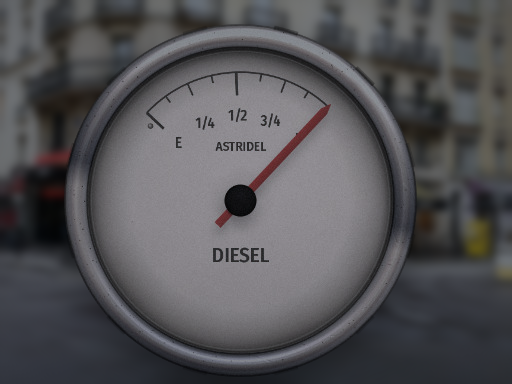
1
